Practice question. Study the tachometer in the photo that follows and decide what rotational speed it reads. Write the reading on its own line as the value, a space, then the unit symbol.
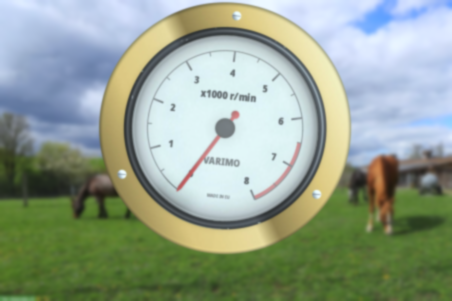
0 rpm
